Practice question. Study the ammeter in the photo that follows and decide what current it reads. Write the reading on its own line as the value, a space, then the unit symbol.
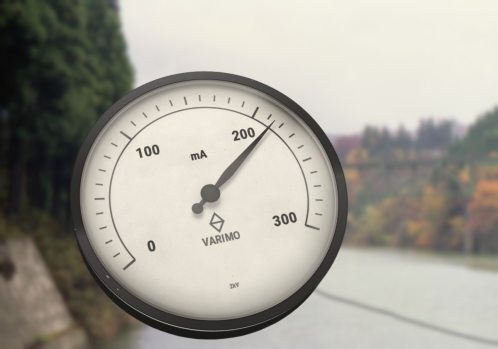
215 mA
